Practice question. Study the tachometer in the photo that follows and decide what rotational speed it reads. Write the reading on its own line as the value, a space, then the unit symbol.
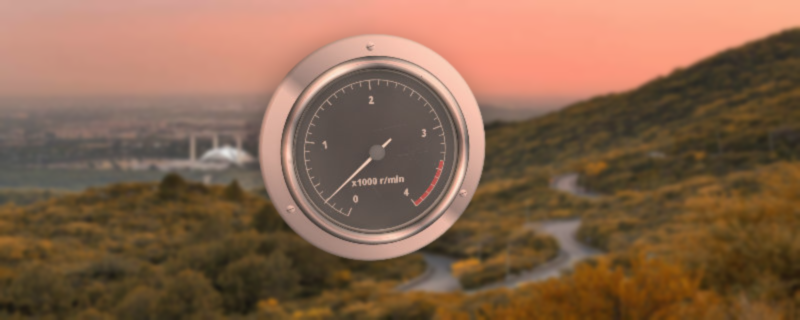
300 rpm
